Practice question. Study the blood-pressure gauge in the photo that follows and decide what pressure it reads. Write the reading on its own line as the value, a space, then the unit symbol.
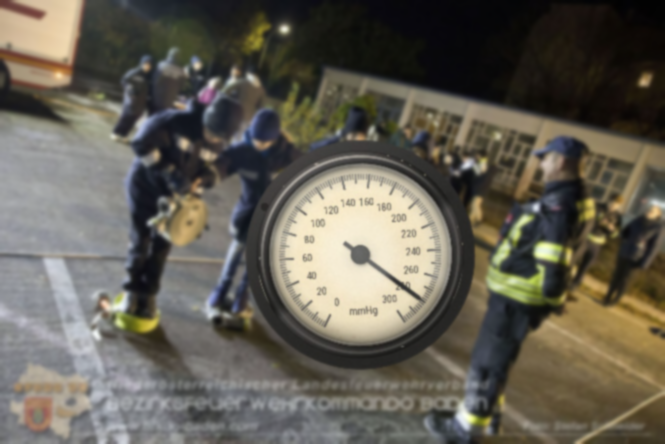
280 mmHg
